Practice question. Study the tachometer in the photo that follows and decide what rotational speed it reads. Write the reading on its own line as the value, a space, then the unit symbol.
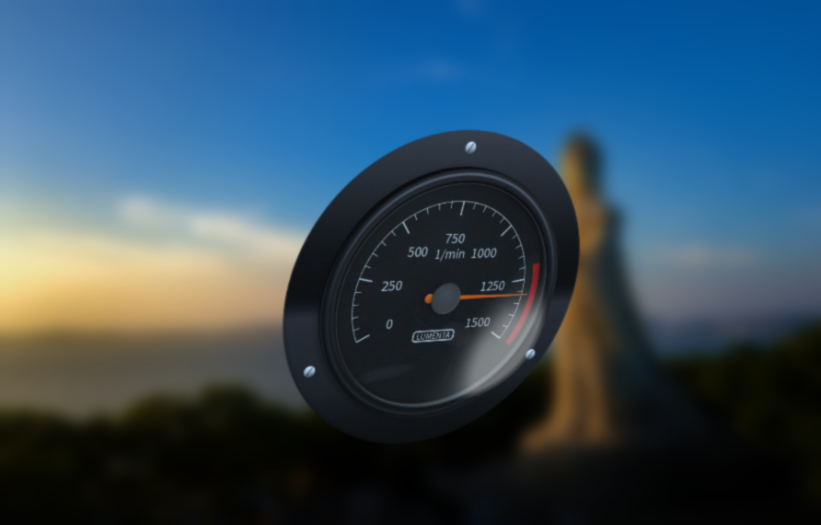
1300 rpm
